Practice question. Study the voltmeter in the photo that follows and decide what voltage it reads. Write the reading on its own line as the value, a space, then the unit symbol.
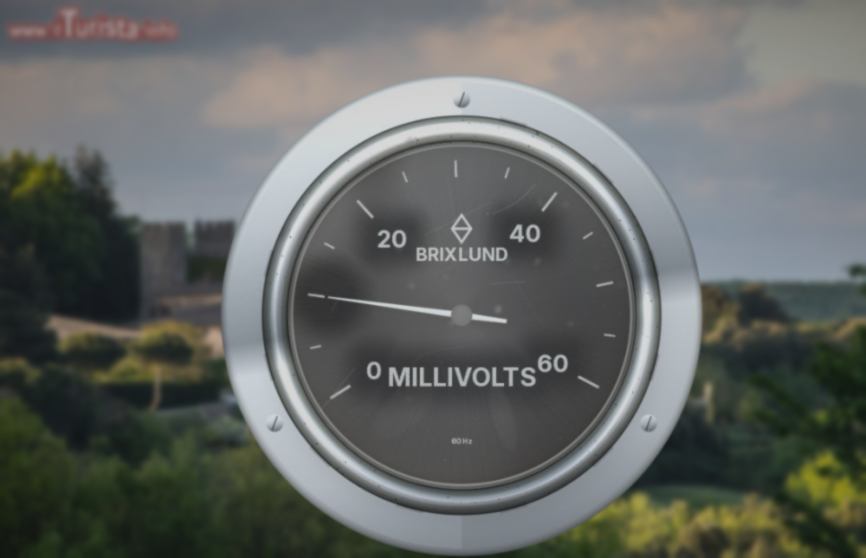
10 mV
